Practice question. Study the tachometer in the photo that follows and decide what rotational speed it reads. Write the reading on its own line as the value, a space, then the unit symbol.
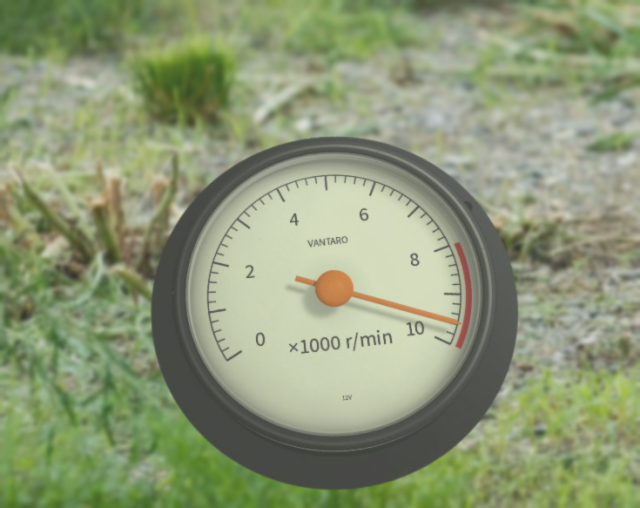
9600 rpm
